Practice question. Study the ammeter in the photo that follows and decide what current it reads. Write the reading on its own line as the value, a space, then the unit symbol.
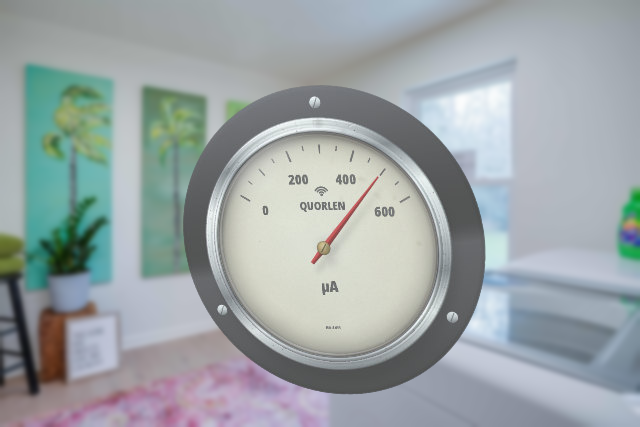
500 µA
